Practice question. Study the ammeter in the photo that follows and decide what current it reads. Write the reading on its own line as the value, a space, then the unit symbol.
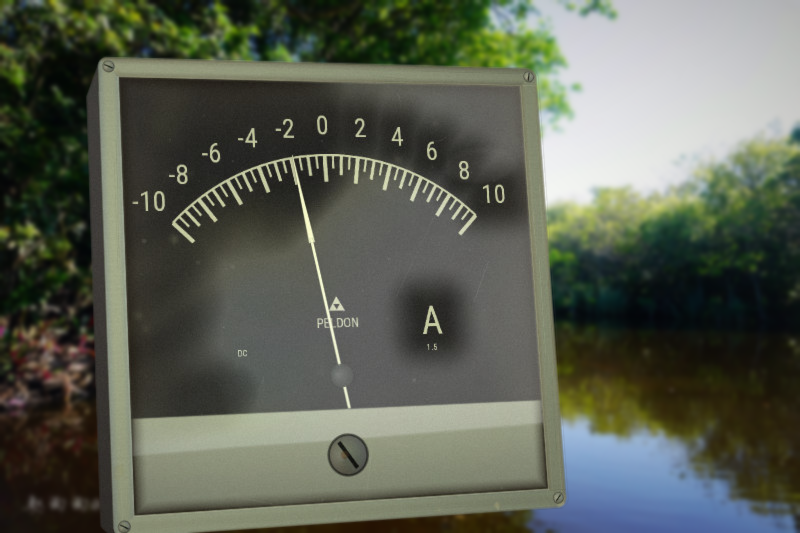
-2 A
